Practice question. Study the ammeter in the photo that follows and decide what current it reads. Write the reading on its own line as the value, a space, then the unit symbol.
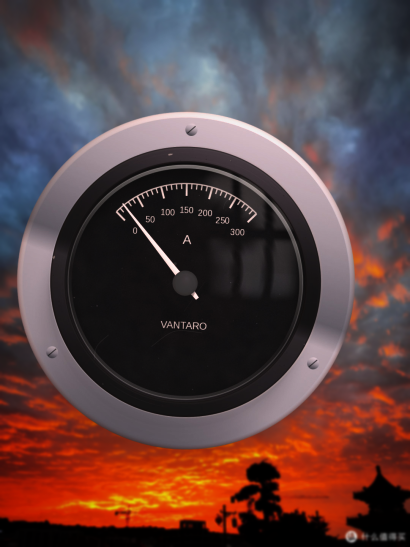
20 A
